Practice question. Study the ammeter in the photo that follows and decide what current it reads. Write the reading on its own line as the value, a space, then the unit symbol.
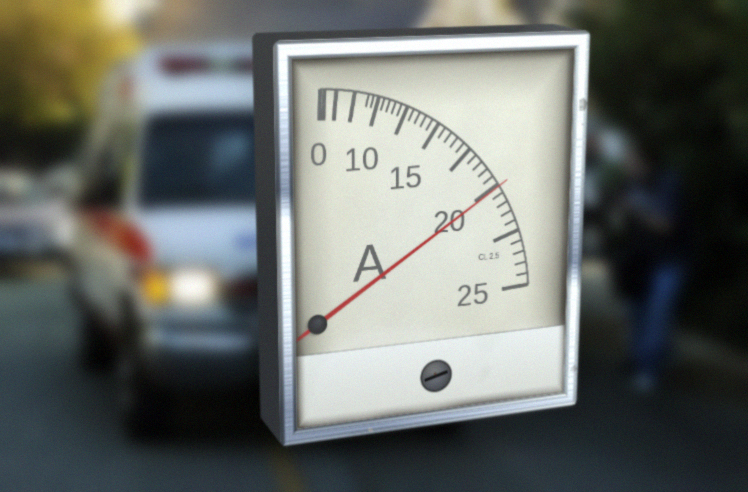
20 A
